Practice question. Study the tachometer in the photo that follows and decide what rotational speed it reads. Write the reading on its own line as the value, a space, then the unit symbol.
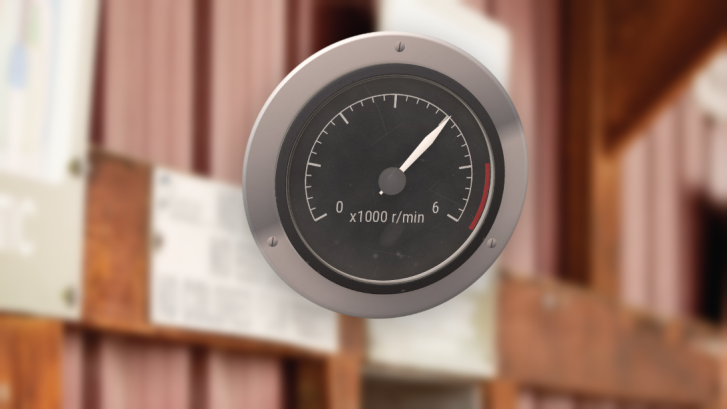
4000 rpm
